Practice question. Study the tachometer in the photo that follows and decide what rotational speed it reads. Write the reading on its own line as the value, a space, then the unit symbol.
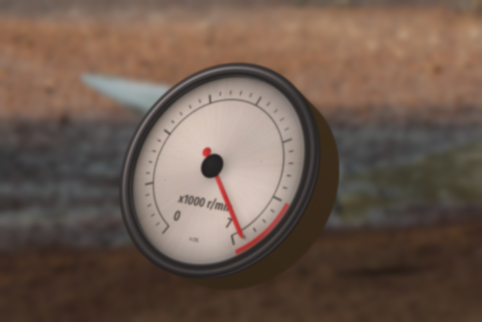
6800 rpm
